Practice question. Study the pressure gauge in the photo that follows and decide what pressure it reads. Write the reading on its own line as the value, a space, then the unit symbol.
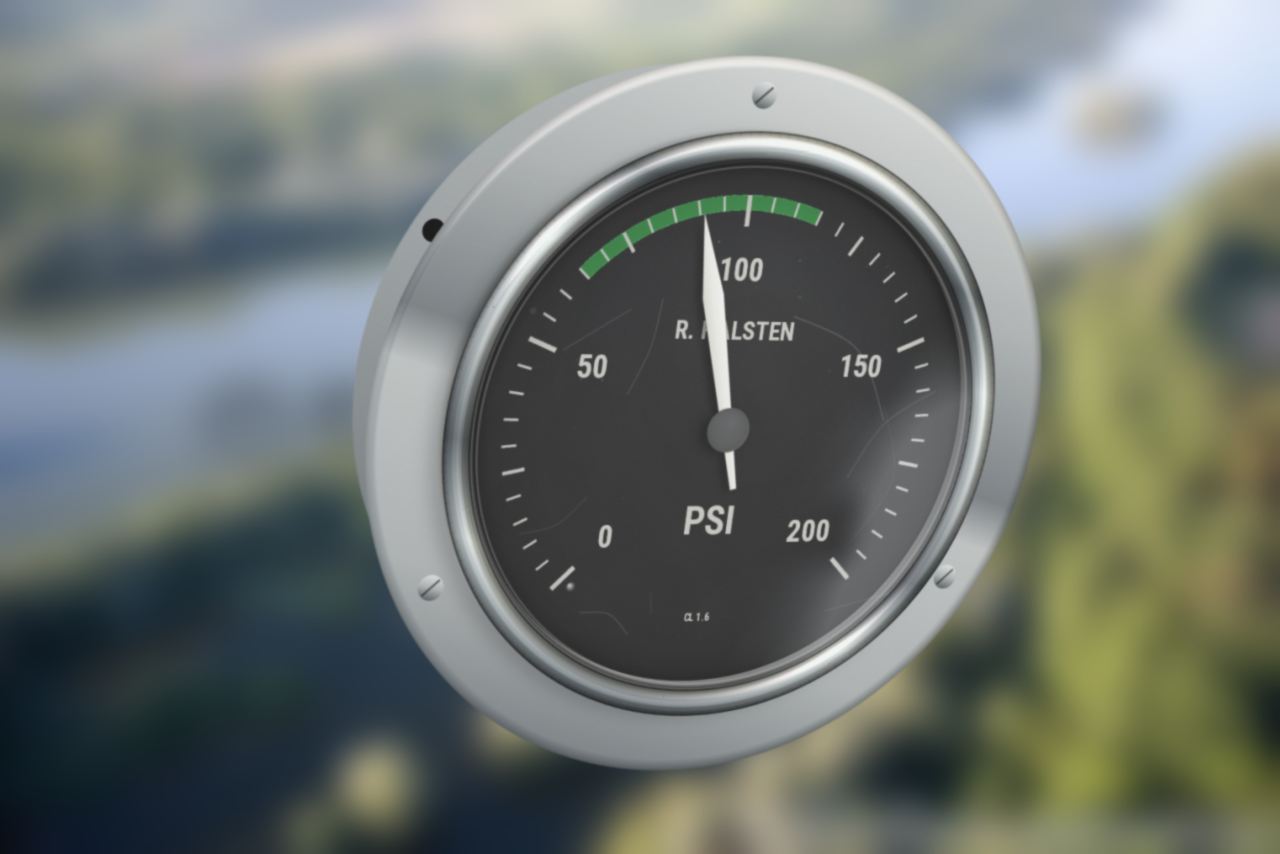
90 psi
